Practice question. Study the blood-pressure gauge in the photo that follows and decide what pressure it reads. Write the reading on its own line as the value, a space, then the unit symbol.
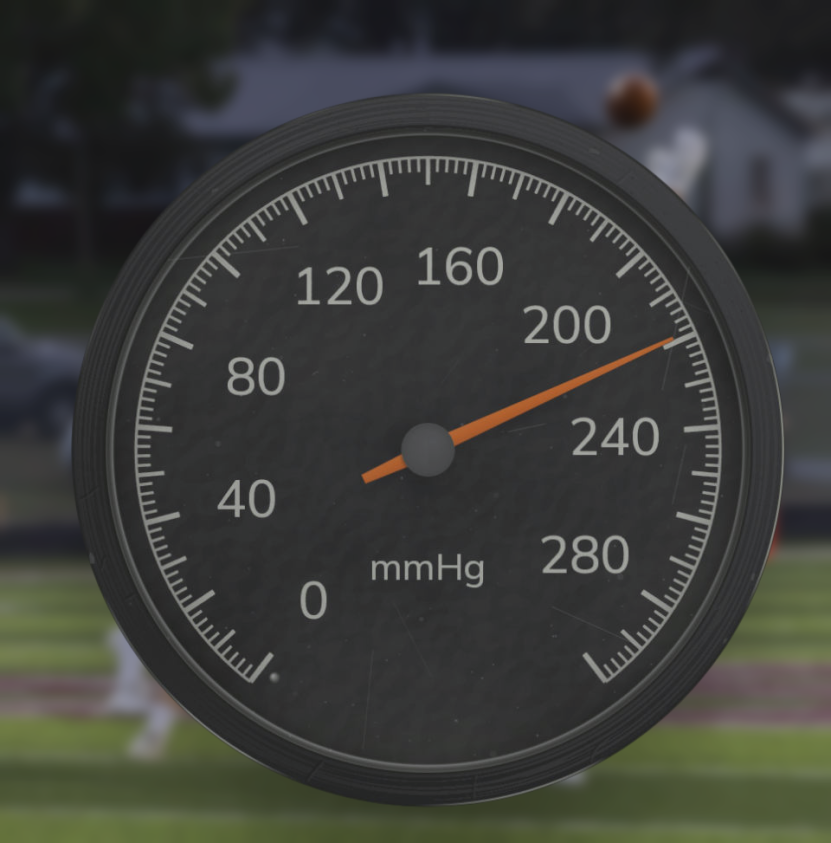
219 mmHg
